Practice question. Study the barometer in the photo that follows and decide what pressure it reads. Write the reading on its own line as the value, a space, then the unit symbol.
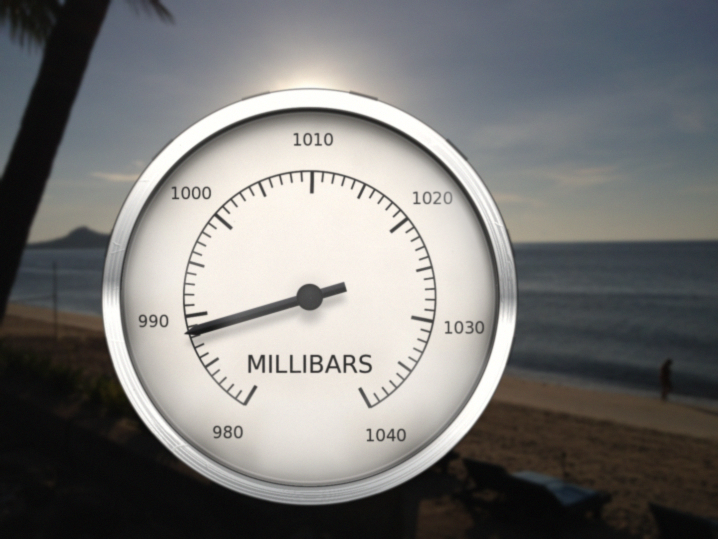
988.5 mbar
